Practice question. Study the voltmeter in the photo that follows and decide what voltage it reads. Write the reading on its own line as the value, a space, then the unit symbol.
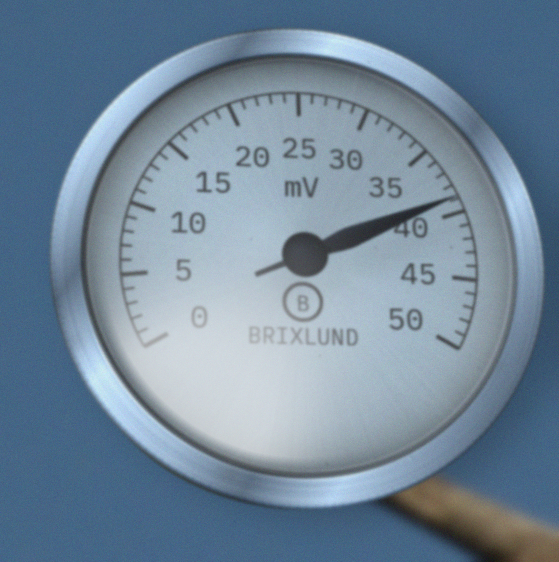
39 mV
